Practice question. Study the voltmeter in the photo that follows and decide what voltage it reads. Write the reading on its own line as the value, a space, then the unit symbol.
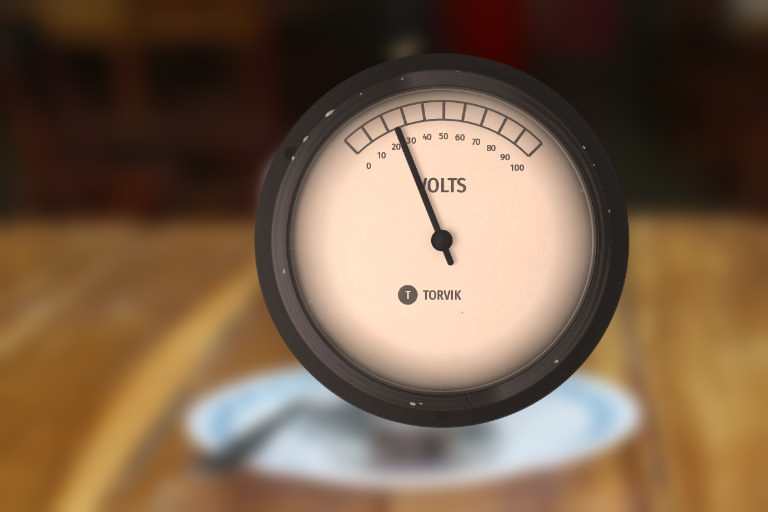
25 V
